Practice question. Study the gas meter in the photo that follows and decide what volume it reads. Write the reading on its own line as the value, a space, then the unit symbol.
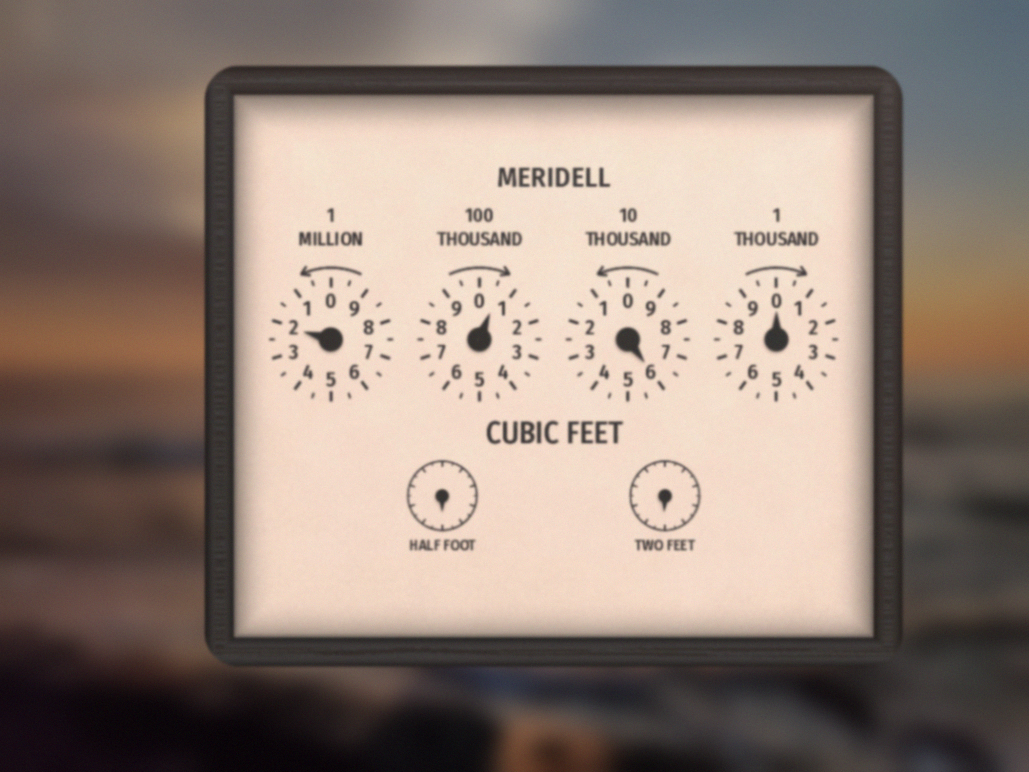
206000 ft³
